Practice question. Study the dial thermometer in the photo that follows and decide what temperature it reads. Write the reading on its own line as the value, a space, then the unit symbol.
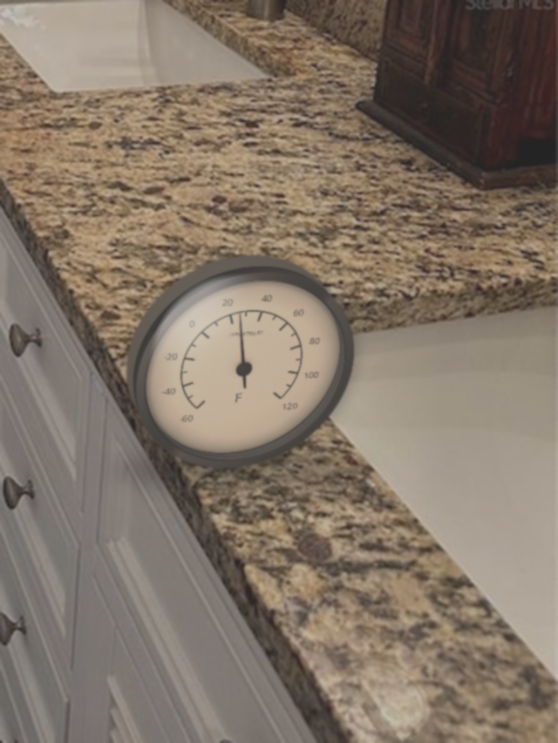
25 °F
